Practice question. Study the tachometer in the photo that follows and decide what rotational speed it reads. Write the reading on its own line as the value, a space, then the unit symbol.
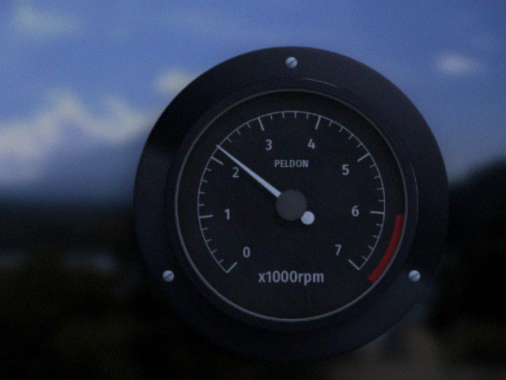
2200 rpm
